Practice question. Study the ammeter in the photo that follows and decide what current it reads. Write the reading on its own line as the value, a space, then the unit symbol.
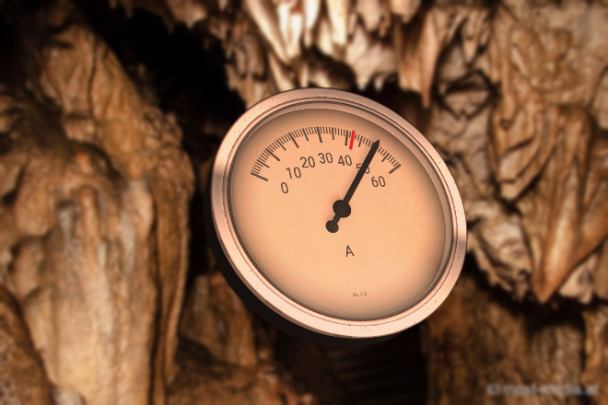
50 A
